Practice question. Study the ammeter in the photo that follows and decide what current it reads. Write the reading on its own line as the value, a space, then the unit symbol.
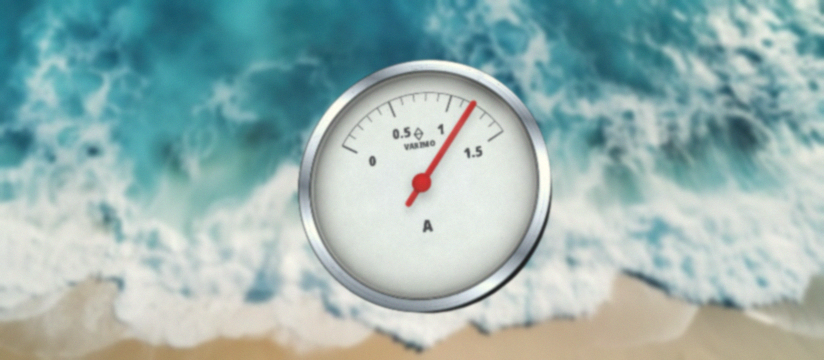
1.2 A
